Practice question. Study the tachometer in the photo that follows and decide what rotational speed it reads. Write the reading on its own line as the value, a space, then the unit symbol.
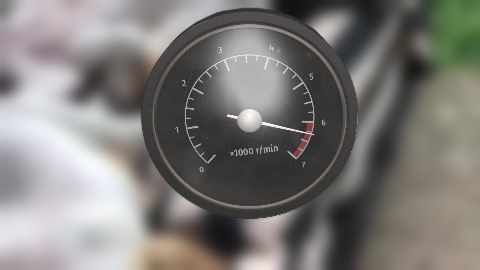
6250 rpm
